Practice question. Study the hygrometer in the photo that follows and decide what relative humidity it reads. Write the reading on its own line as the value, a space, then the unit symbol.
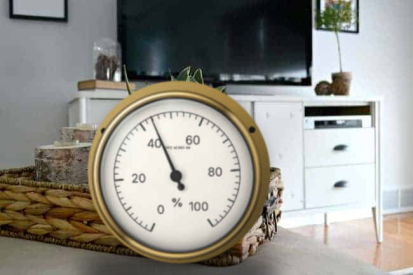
44 %
